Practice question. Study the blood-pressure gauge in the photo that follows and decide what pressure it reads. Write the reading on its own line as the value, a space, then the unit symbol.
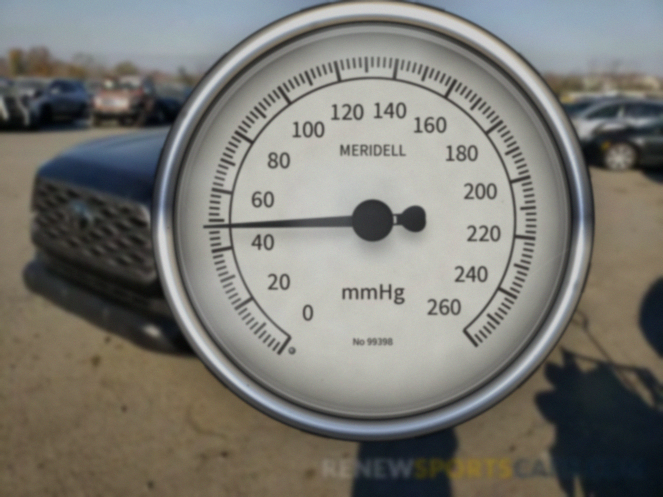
48 mmHg
